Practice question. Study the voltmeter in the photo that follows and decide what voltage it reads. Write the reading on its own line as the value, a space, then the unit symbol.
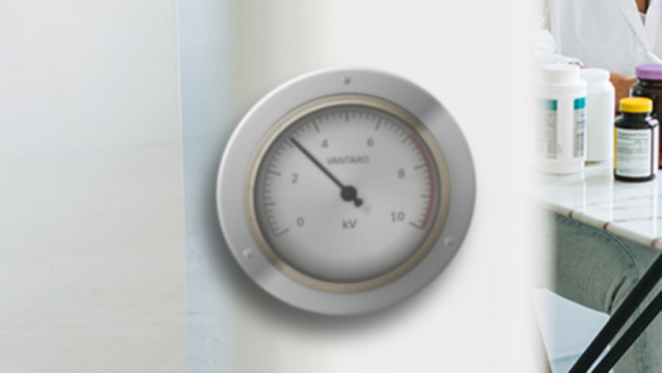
3.2 kV
